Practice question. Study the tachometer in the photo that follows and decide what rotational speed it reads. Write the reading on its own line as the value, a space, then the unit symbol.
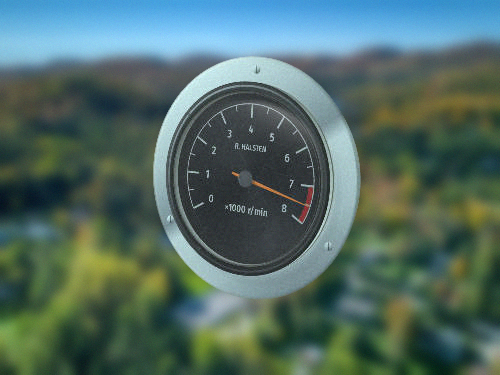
7500 rpm
